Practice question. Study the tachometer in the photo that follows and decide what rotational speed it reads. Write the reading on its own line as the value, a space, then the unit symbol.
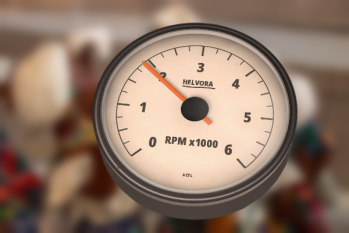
1875 rpm
